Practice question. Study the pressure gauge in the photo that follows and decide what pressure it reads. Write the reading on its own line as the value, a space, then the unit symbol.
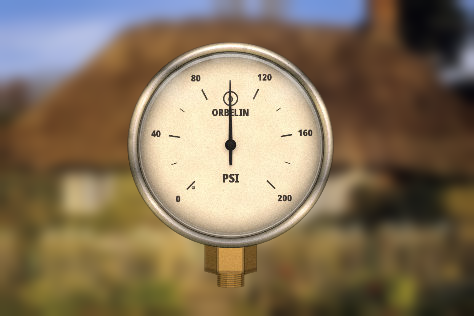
100 psi
